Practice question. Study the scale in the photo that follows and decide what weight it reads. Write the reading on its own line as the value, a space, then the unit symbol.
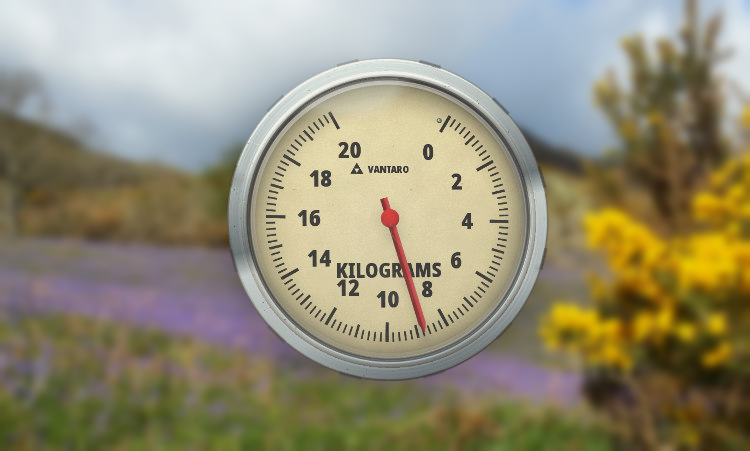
8.8 kg
